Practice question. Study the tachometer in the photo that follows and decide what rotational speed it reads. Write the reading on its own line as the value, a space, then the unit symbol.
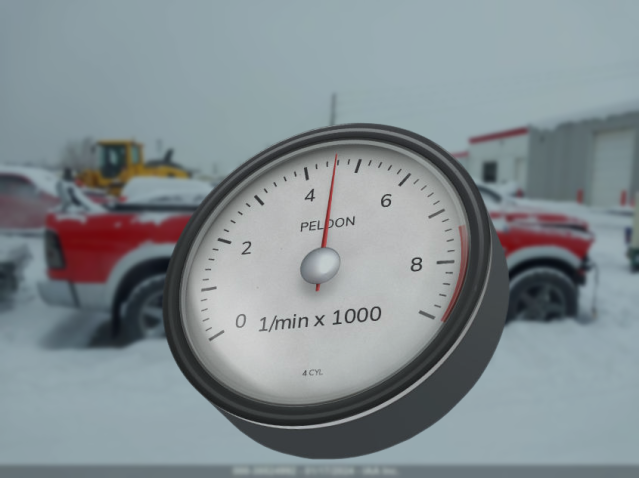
4600 rpm
